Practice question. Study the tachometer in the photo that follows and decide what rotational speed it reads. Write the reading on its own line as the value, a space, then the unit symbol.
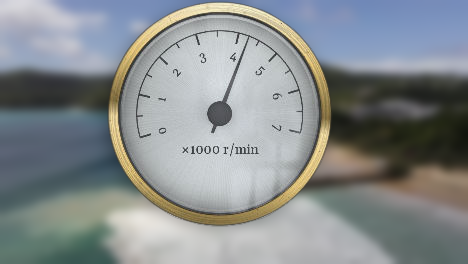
4250 rpm
